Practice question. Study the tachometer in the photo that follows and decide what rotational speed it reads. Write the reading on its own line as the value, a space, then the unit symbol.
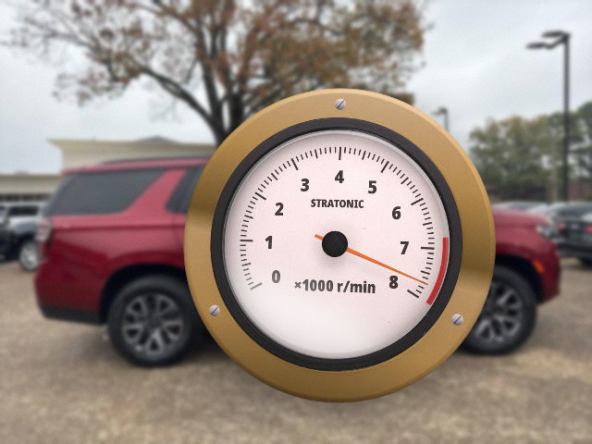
7700 rpm
